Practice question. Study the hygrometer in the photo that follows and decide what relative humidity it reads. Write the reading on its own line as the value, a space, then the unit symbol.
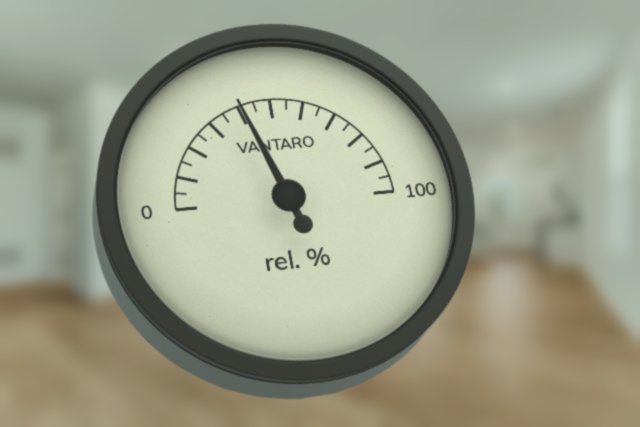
40 %
